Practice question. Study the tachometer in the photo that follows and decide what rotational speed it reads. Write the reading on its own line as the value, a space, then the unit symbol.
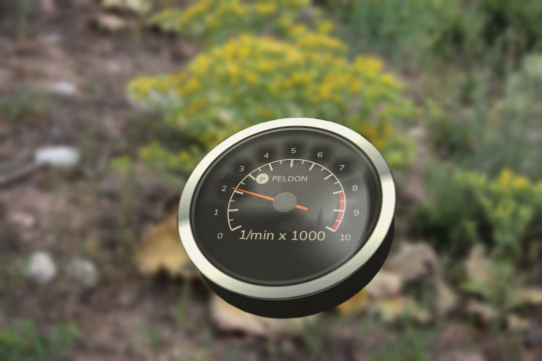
2000 rpm
